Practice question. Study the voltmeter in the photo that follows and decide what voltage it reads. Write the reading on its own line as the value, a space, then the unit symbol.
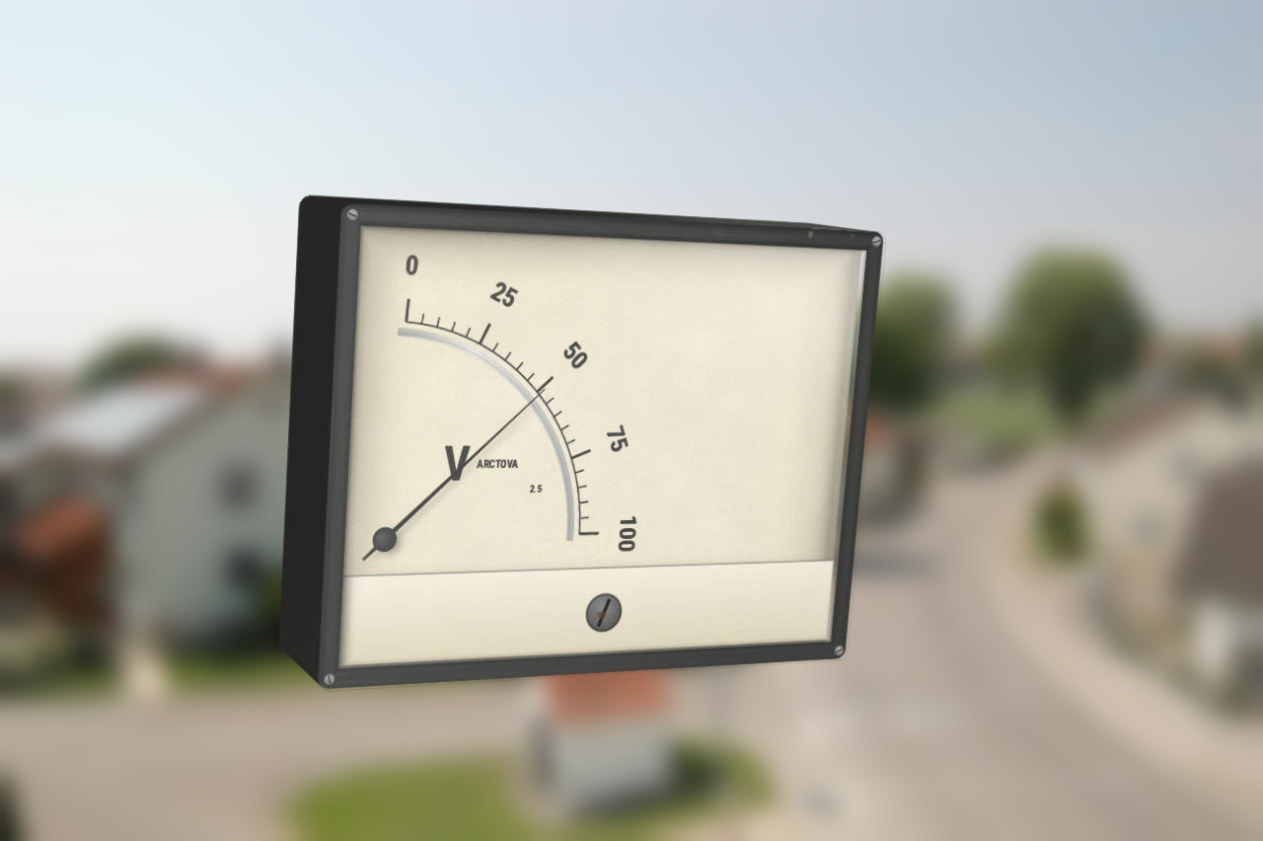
50 V
